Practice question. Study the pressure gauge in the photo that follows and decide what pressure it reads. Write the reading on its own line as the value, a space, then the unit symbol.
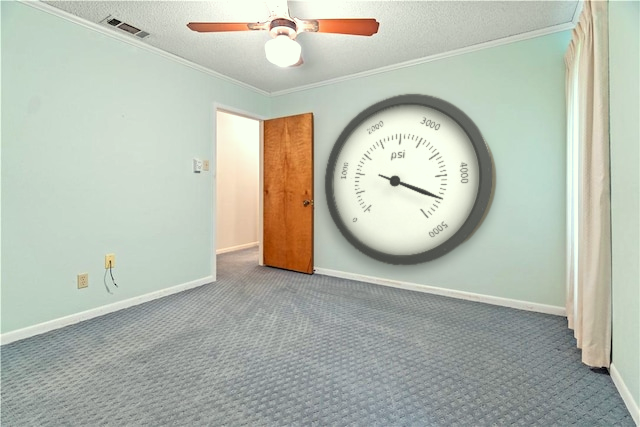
4500 psi
